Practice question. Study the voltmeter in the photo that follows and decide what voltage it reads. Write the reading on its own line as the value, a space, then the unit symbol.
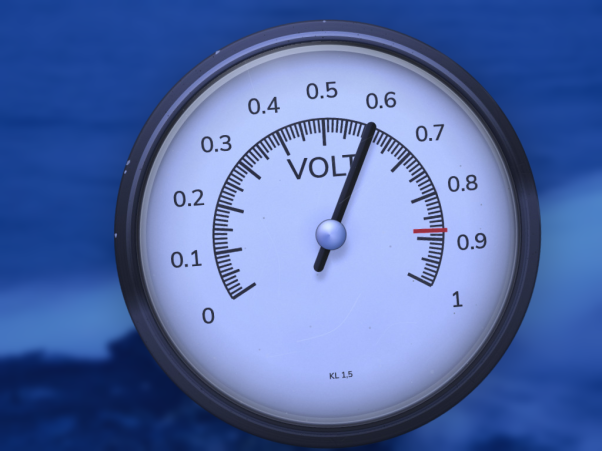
0.6 V
